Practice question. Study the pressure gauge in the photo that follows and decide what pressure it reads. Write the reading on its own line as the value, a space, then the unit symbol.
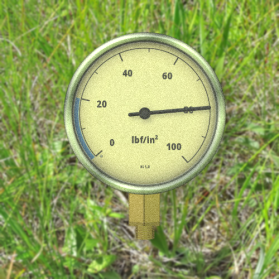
80 psi
